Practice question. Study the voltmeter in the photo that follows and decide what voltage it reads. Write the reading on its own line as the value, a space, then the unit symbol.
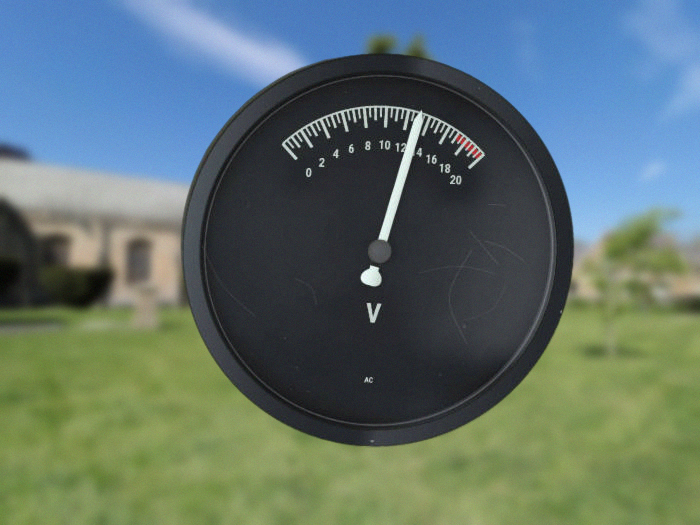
13 V
